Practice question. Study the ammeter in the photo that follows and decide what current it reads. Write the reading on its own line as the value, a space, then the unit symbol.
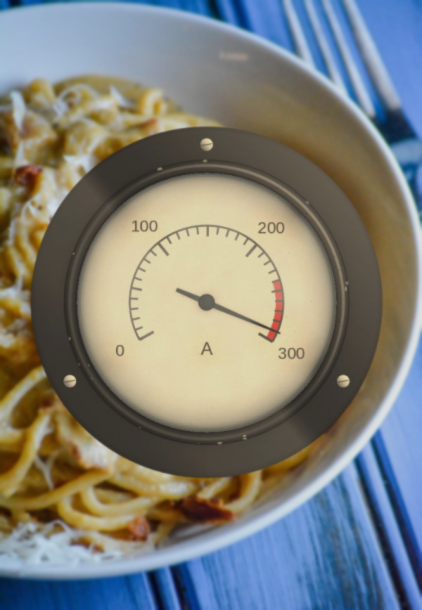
290 A
